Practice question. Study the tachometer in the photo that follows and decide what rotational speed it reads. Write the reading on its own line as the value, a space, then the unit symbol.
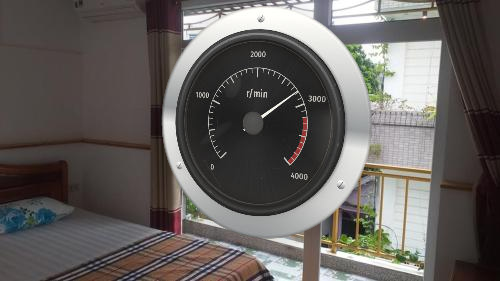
2800 rpm
